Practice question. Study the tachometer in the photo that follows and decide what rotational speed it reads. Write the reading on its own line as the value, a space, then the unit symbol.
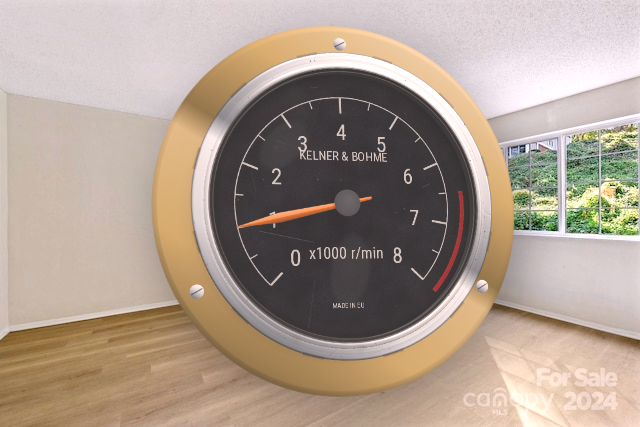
1000 rpm
